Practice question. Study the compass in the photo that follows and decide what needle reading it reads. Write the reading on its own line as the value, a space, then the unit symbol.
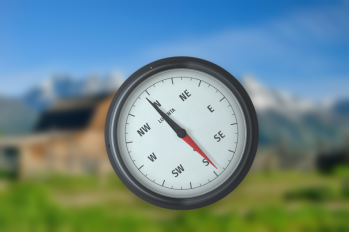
175 °
